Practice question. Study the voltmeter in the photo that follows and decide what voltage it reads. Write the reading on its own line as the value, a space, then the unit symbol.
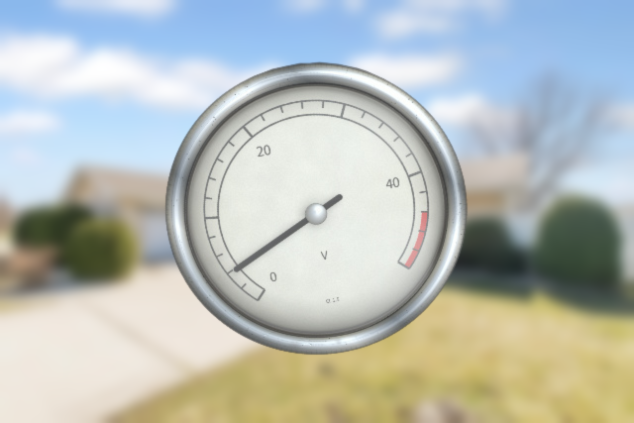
4 V
